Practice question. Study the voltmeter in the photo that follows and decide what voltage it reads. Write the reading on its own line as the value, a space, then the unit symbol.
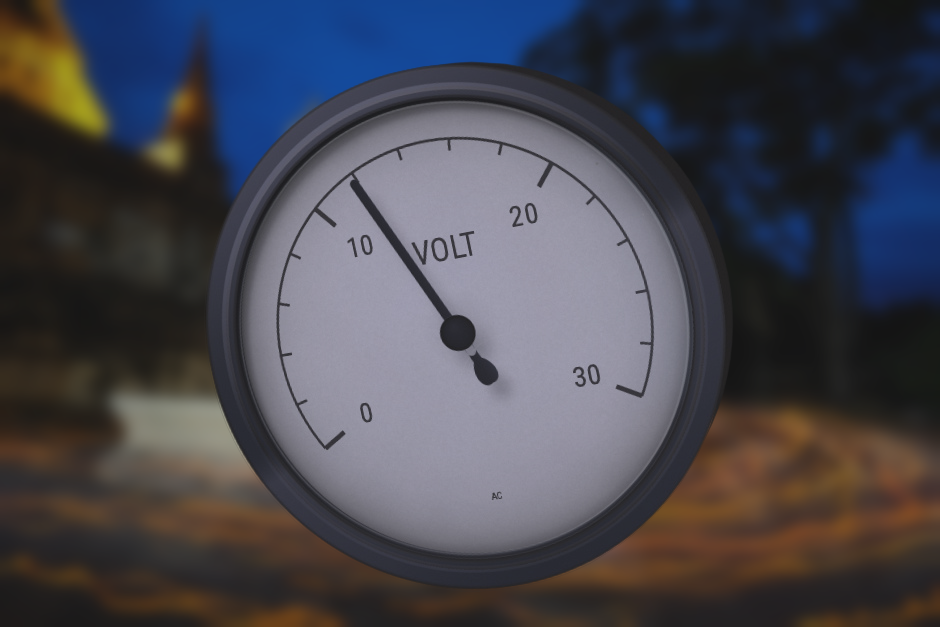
12 V
